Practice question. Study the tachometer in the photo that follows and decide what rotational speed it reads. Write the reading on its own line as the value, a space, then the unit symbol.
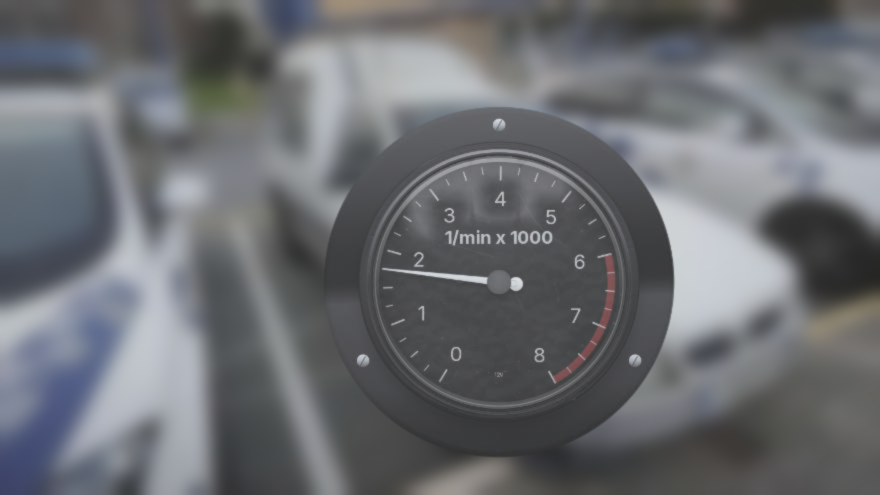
1750 rpm
